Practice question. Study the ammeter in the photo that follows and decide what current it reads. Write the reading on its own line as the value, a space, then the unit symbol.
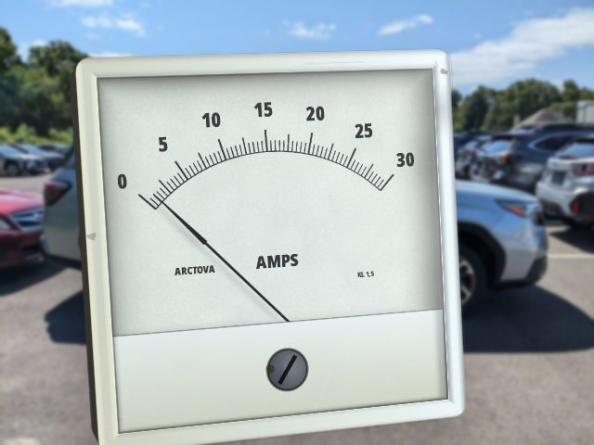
1 A
